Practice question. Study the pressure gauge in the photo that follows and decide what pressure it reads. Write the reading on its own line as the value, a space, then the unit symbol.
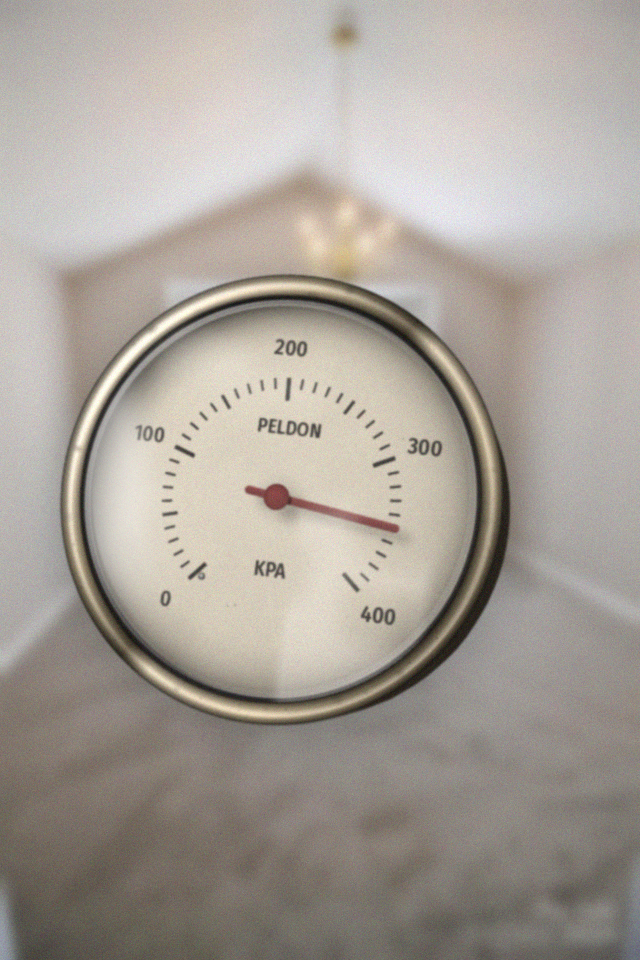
350 kPa
